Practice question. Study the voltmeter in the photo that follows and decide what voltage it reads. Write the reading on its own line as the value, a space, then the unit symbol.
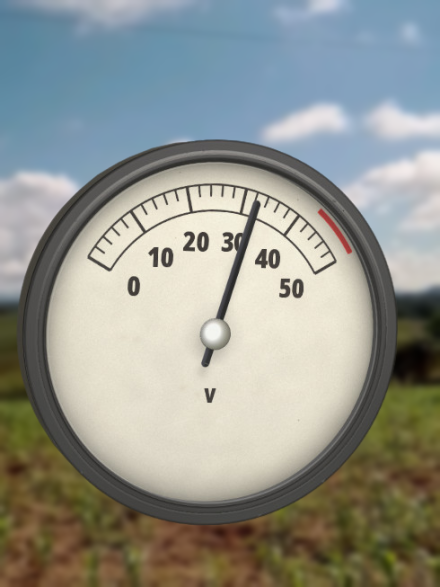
32 V
